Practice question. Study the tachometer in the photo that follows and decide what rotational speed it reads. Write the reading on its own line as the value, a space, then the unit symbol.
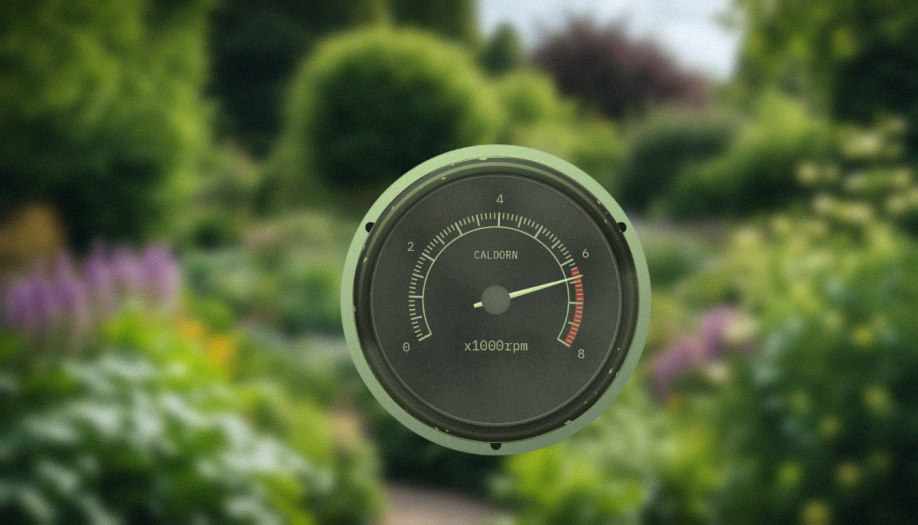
6400 rpm
